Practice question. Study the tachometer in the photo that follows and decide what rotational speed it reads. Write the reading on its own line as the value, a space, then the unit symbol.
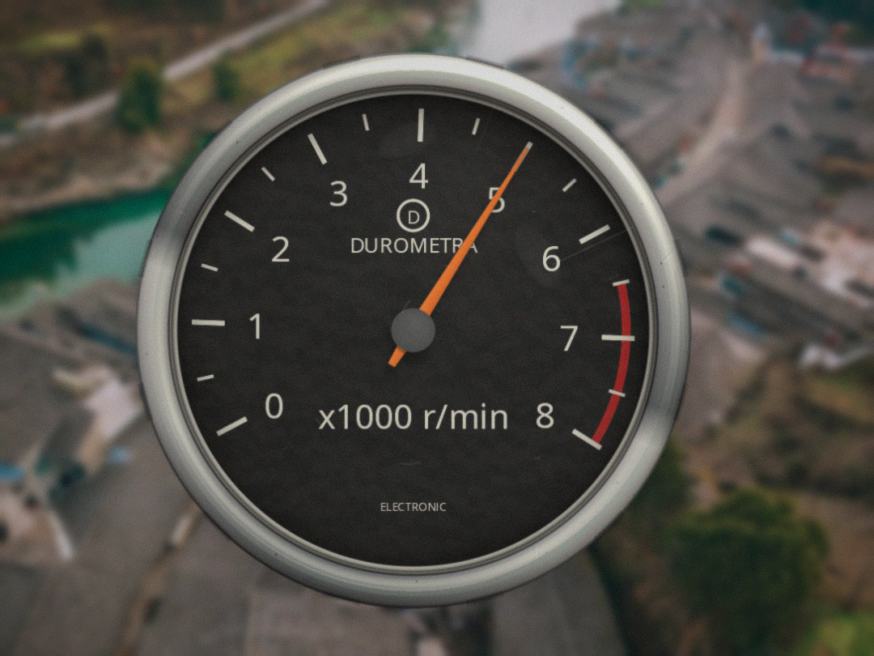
5000 rpm
